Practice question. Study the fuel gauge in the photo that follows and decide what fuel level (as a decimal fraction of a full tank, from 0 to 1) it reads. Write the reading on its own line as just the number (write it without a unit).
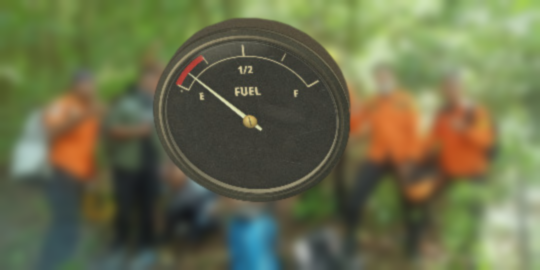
0.125
